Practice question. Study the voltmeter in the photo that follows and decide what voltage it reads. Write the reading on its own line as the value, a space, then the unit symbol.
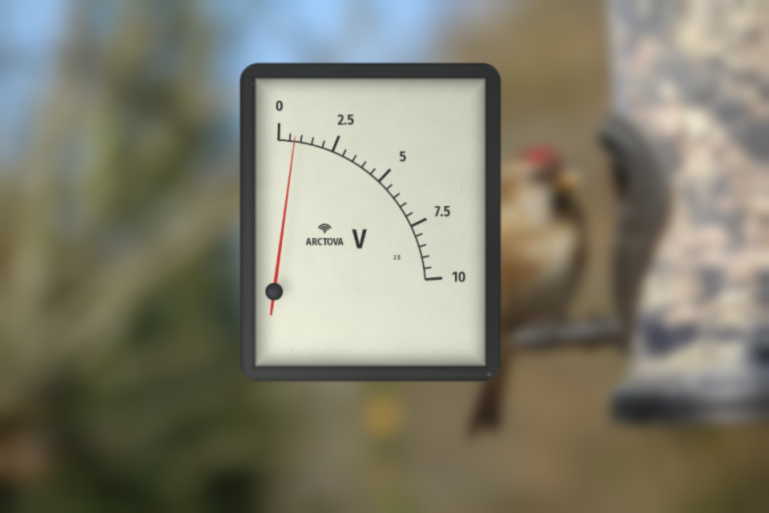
0.75 V
